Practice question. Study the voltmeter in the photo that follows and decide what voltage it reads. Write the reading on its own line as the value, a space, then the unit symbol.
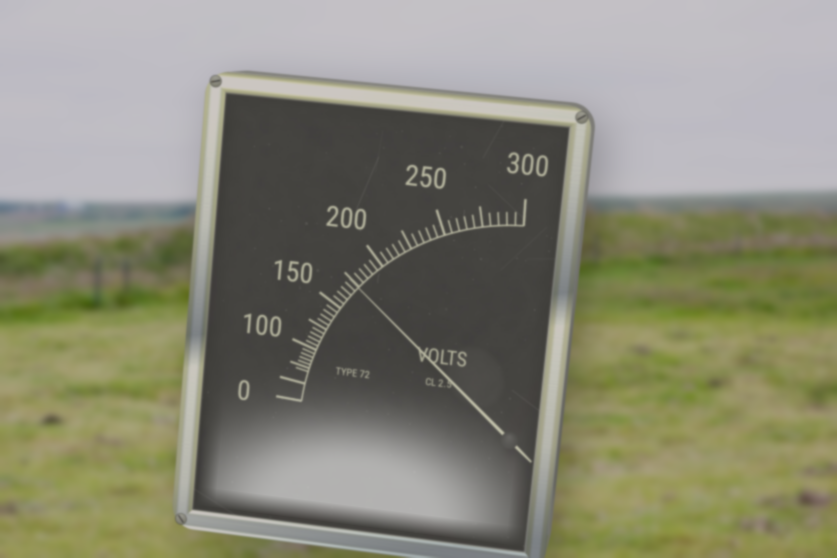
175 V
